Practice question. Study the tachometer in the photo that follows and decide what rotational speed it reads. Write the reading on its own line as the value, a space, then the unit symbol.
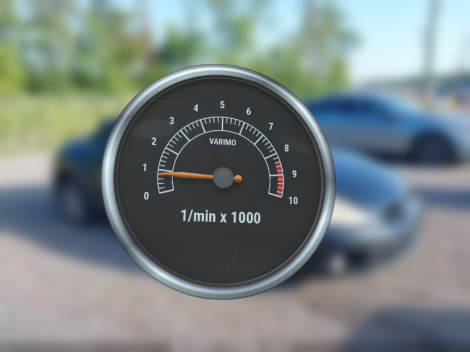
800 rpm
